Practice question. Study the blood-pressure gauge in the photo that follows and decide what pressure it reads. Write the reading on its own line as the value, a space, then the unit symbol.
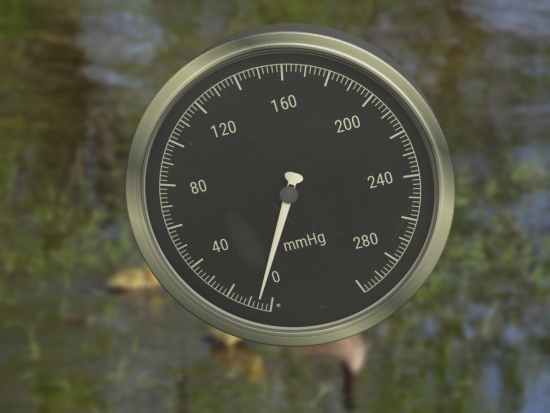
6 mmHg
